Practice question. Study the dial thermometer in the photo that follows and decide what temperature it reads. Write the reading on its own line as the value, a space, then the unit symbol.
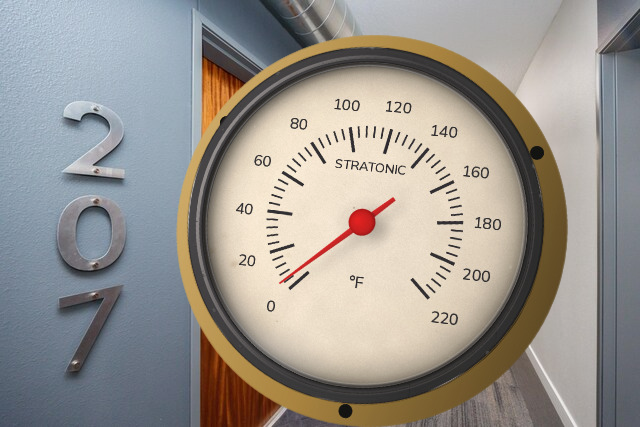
4 °F
